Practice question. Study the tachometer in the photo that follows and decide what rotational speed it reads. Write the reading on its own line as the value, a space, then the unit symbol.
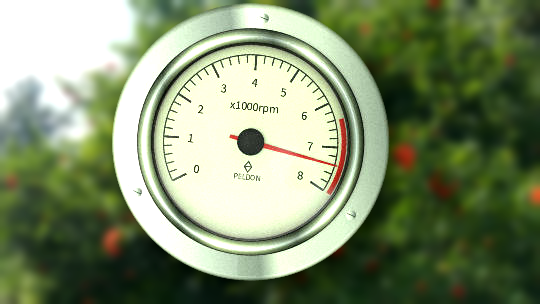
7400 rpm
